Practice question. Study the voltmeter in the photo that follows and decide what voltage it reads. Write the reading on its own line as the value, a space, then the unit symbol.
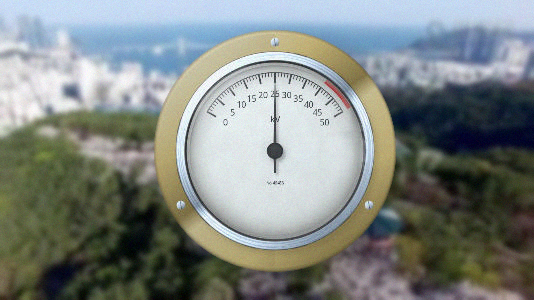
25 kV
